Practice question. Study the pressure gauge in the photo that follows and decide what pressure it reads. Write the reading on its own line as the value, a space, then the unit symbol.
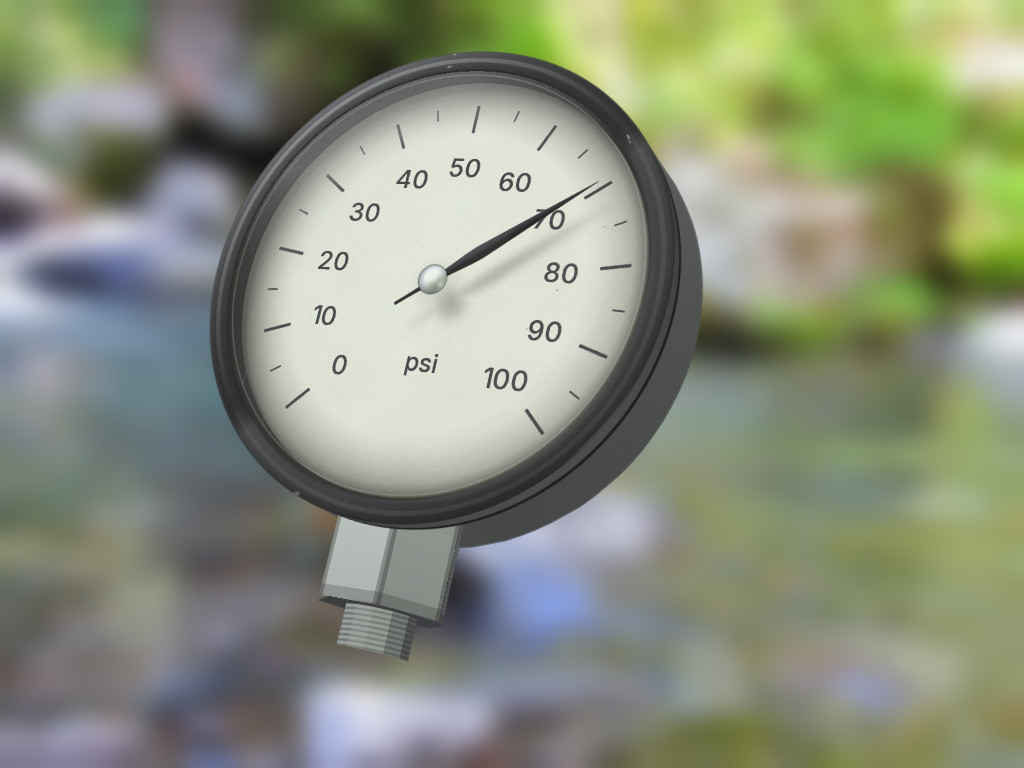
70 psi
